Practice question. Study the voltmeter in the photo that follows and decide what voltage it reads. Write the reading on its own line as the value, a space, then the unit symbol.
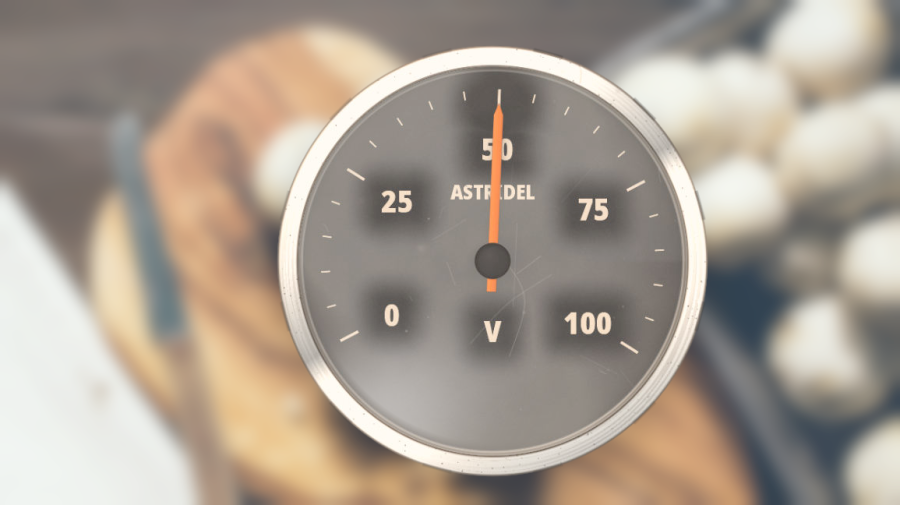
50 V
